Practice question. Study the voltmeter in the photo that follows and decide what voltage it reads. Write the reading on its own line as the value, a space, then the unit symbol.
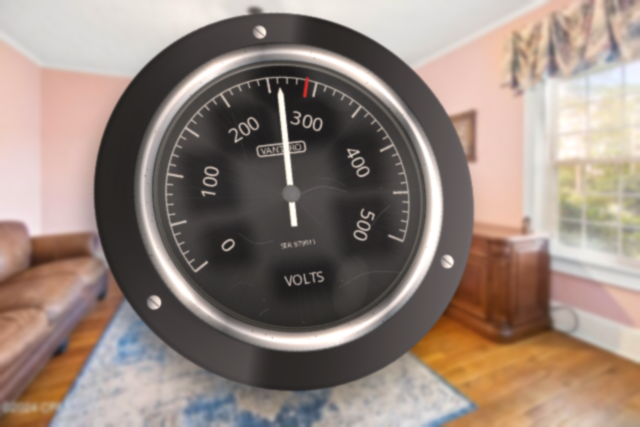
260 V
